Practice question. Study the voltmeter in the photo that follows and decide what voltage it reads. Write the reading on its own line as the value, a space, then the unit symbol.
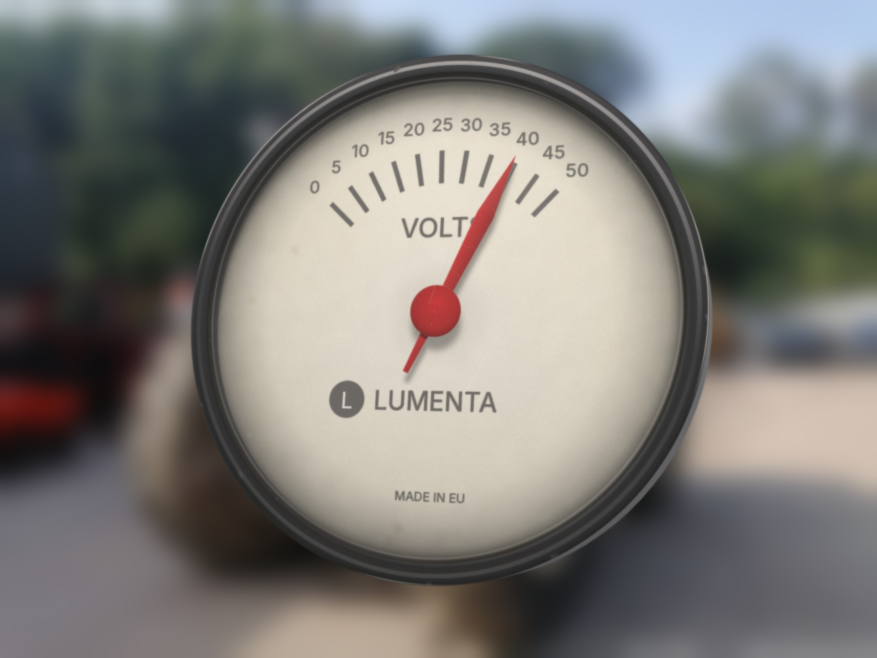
40 V
